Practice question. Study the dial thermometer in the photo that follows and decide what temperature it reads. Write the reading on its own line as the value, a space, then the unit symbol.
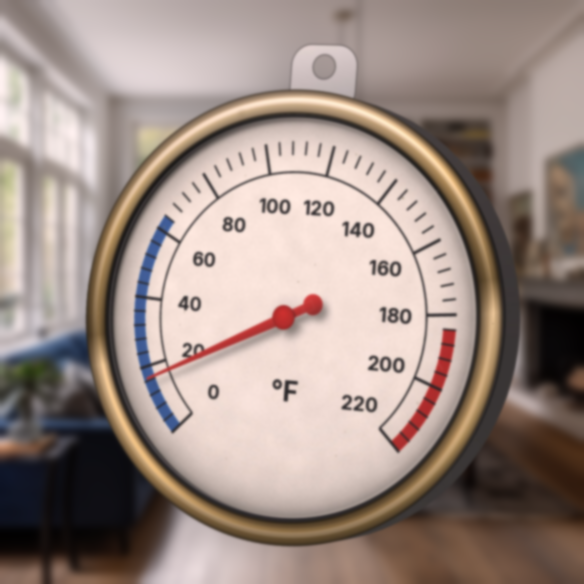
16 °F
